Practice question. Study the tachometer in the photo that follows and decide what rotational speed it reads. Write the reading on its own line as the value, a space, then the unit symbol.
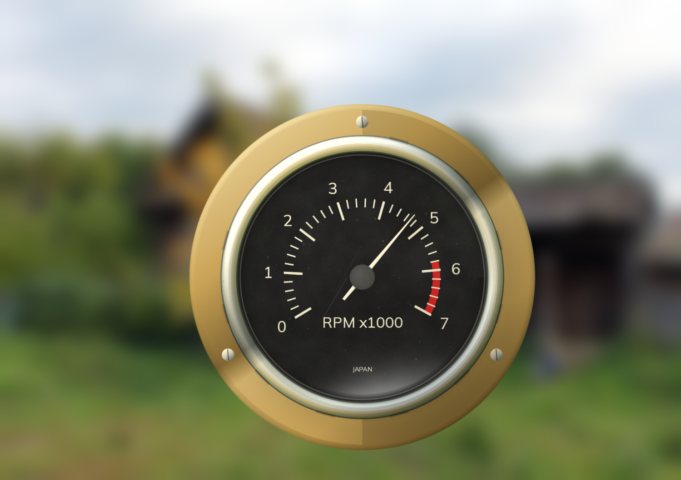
4700 rpm
